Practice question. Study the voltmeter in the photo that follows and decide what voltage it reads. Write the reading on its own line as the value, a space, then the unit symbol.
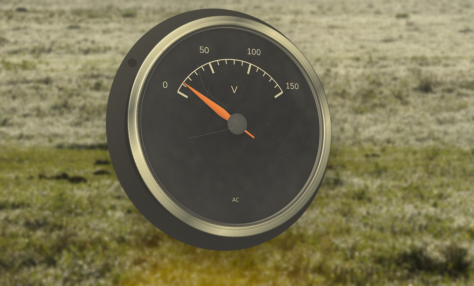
10 V
